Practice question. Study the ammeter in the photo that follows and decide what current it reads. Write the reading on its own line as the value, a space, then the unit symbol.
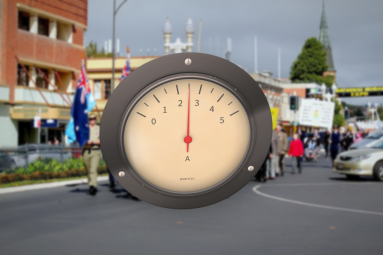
2.5 A
